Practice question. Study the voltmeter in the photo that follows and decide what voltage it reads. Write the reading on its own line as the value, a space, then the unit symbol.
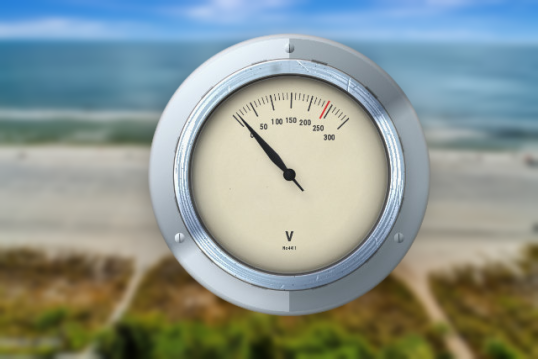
10 V
